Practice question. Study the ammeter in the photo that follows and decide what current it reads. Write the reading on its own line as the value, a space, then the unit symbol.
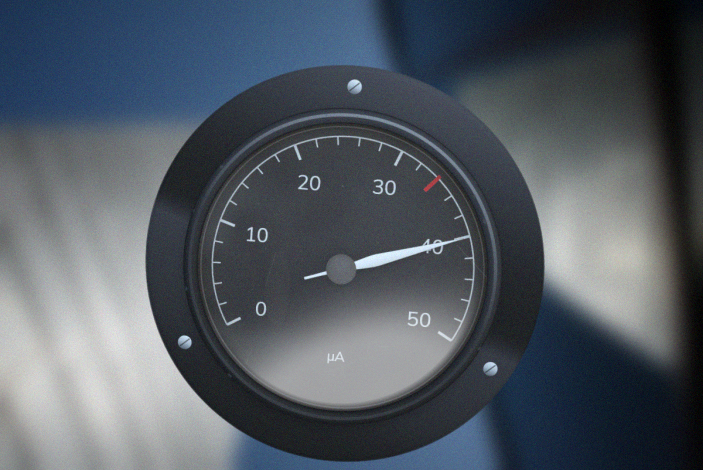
40 µA
